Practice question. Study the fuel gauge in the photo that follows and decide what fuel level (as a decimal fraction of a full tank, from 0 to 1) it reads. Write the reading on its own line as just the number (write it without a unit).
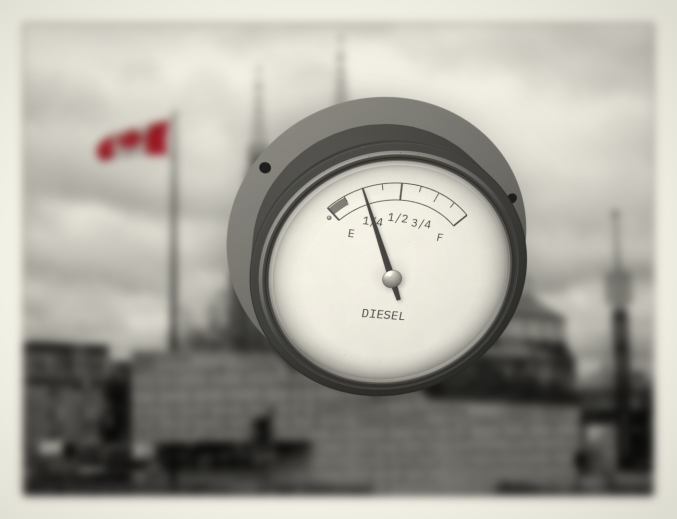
0.25
